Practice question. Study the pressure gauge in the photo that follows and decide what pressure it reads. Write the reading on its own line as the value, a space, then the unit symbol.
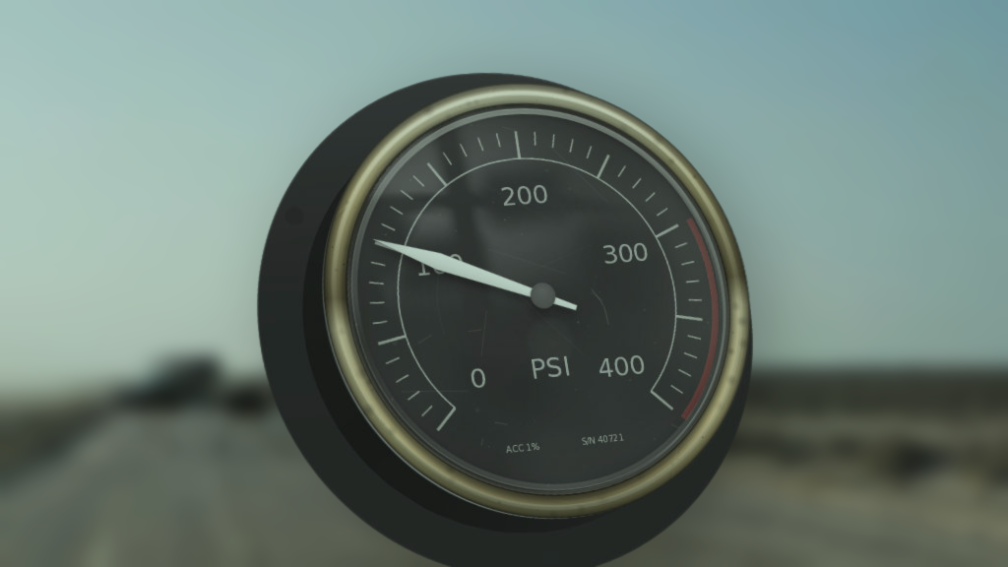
100 psi
